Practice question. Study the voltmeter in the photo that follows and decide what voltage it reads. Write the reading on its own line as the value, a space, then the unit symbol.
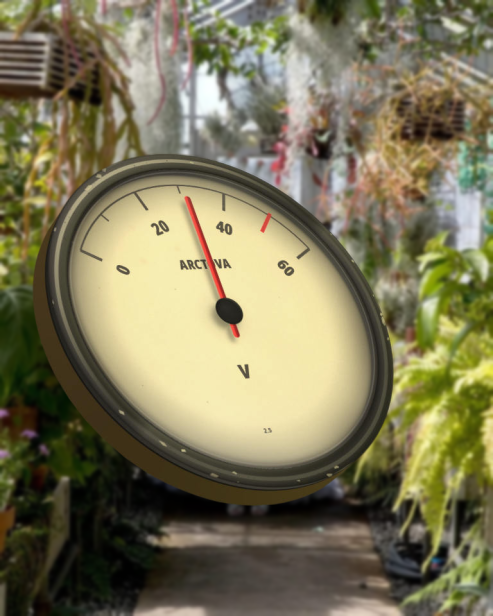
30 V
